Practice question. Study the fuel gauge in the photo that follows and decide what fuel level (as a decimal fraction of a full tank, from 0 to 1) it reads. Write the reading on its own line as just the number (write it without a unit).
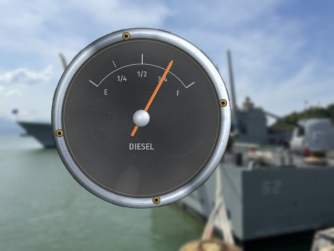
0.75
